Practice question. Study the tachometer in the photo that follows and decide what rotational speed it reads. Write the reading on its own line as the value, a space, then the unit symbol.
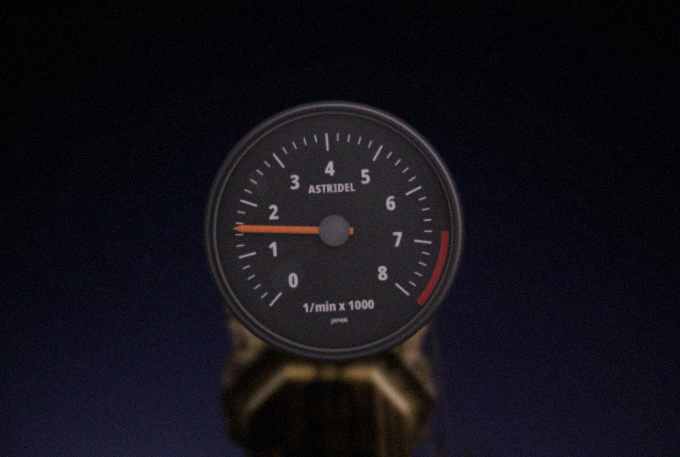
1500 rpm
